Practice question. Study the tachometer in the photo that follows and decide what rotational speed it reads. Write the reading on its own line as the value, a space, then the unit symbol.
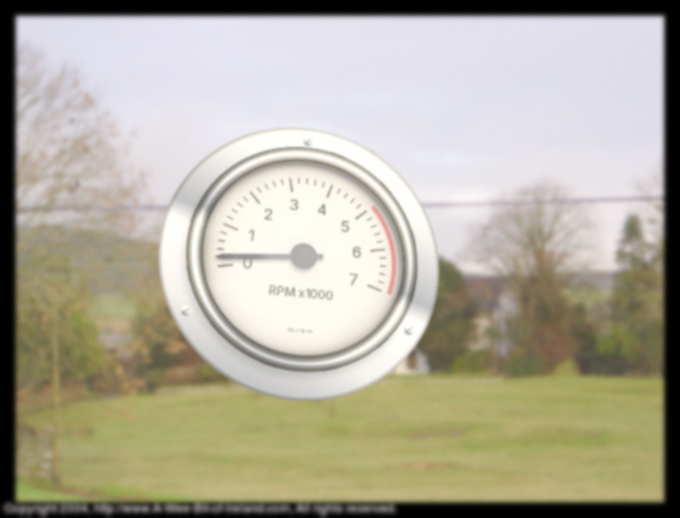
200 rpm
